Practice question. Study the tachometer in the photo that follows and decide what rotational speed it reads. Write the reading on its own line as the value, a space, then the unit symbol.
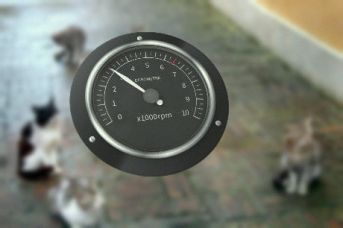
3000 rpm
